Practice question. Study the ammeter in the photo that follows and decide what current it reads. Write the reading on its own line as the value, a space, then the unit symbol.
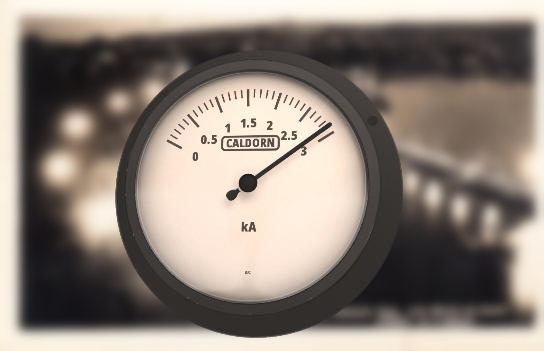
2.9 kA
